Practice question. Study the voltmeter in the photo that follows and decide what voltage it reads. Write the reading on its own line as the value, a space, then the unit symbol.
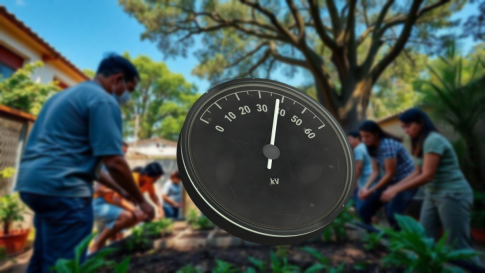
37.5 kV
